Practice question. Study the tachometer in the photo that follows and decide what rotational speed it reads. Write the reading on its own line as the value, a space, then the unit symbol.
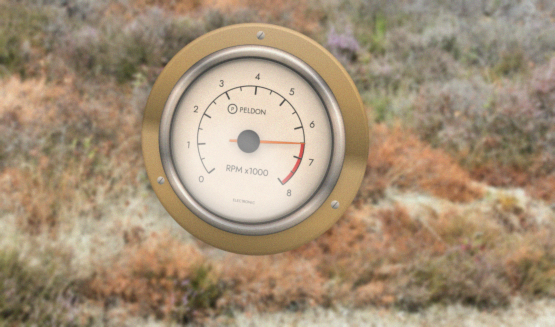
6500 rpm
